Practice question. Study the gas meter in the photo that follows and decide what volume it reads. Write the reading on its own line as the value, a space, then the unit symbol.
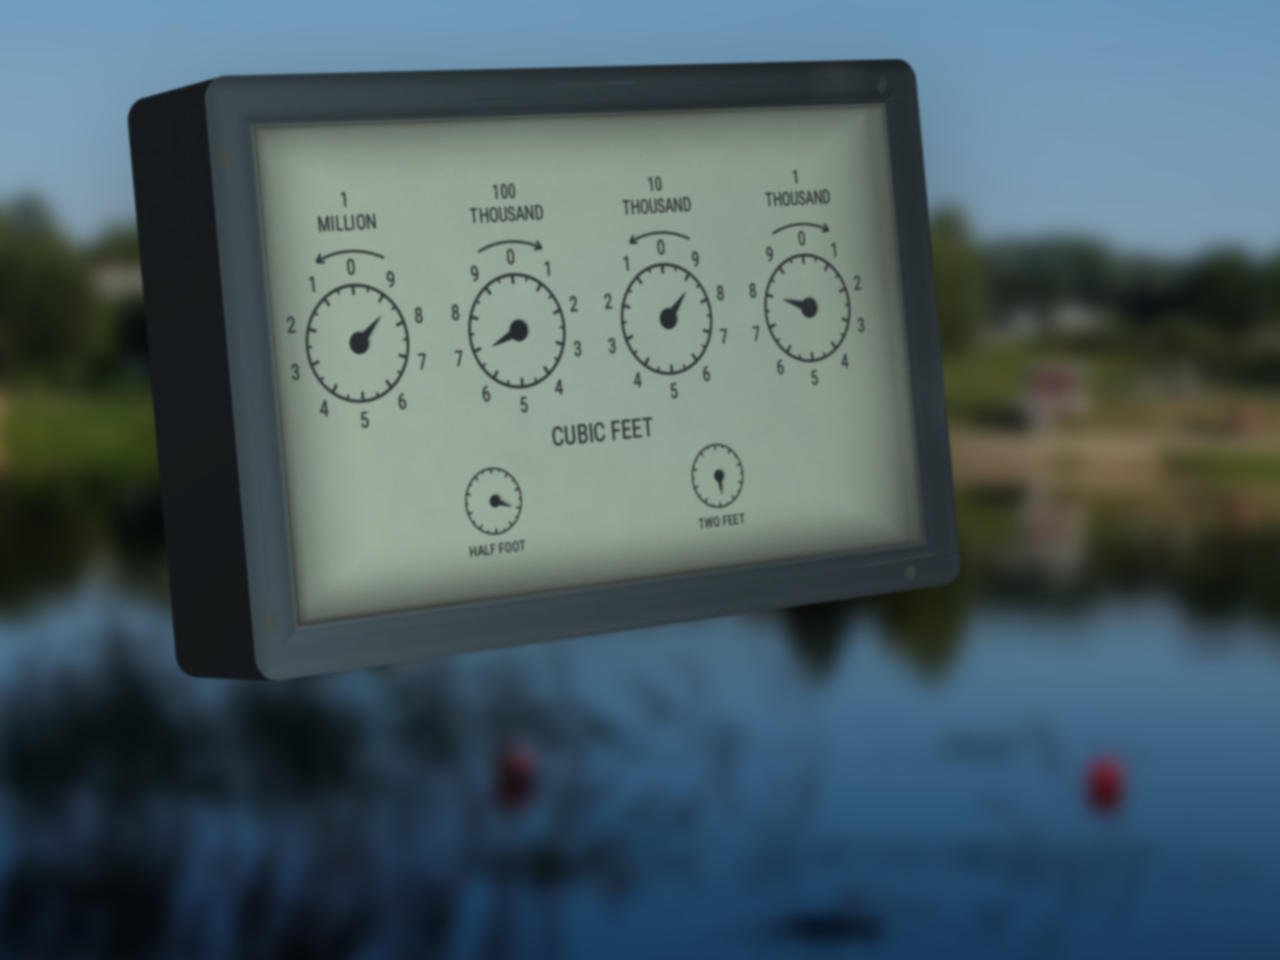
868800 ft³
